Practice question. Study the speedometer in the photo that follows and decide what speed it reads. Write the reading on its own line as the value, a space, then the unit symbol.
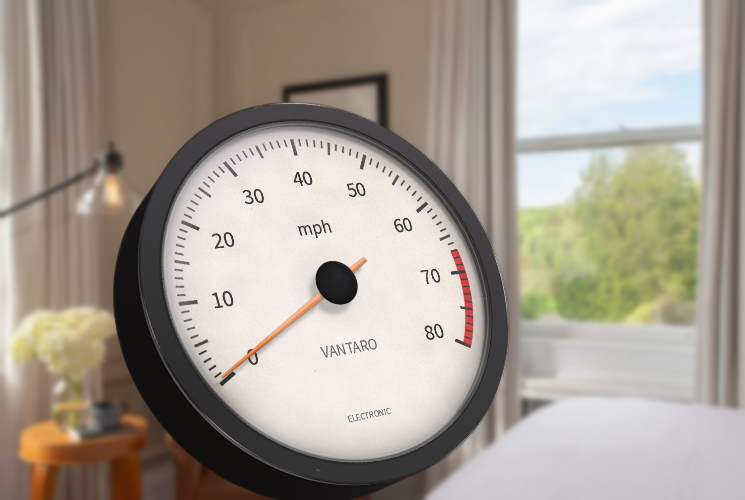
0.5 mph
